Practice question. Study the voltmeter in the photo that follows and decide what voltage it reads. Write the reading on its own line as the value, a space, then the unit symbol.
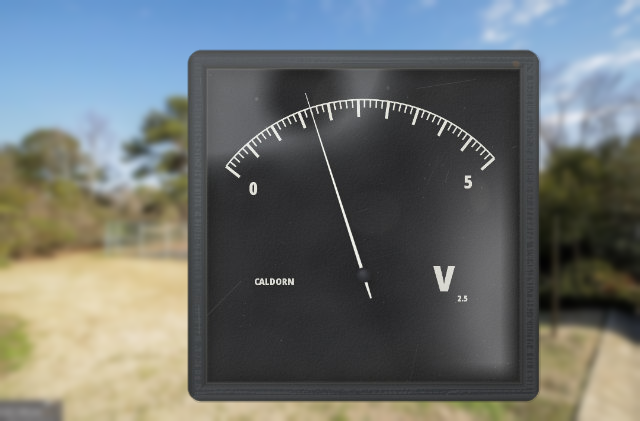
1.7 V
